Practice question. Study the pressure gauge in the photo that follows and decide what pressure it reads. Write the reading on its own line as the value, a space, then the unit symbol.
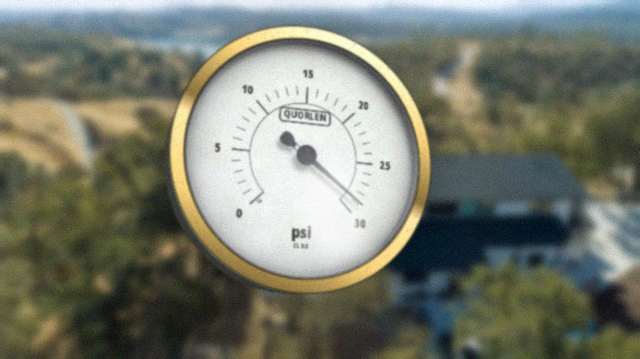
29 psi
